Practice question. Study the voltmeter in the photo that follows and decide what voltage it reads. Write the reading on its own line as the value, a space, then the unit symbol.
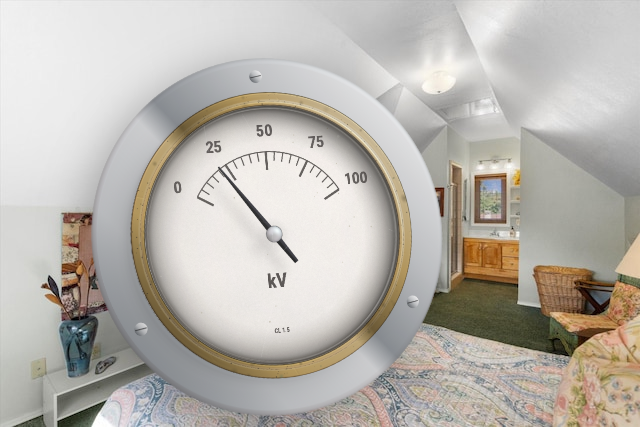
20 kV
